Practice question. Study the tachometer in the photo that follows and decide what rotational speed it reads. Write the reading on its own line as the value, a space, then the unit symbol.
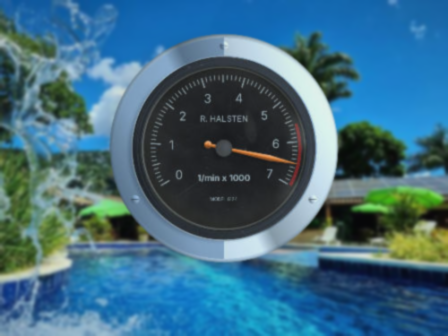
6500 rpm
